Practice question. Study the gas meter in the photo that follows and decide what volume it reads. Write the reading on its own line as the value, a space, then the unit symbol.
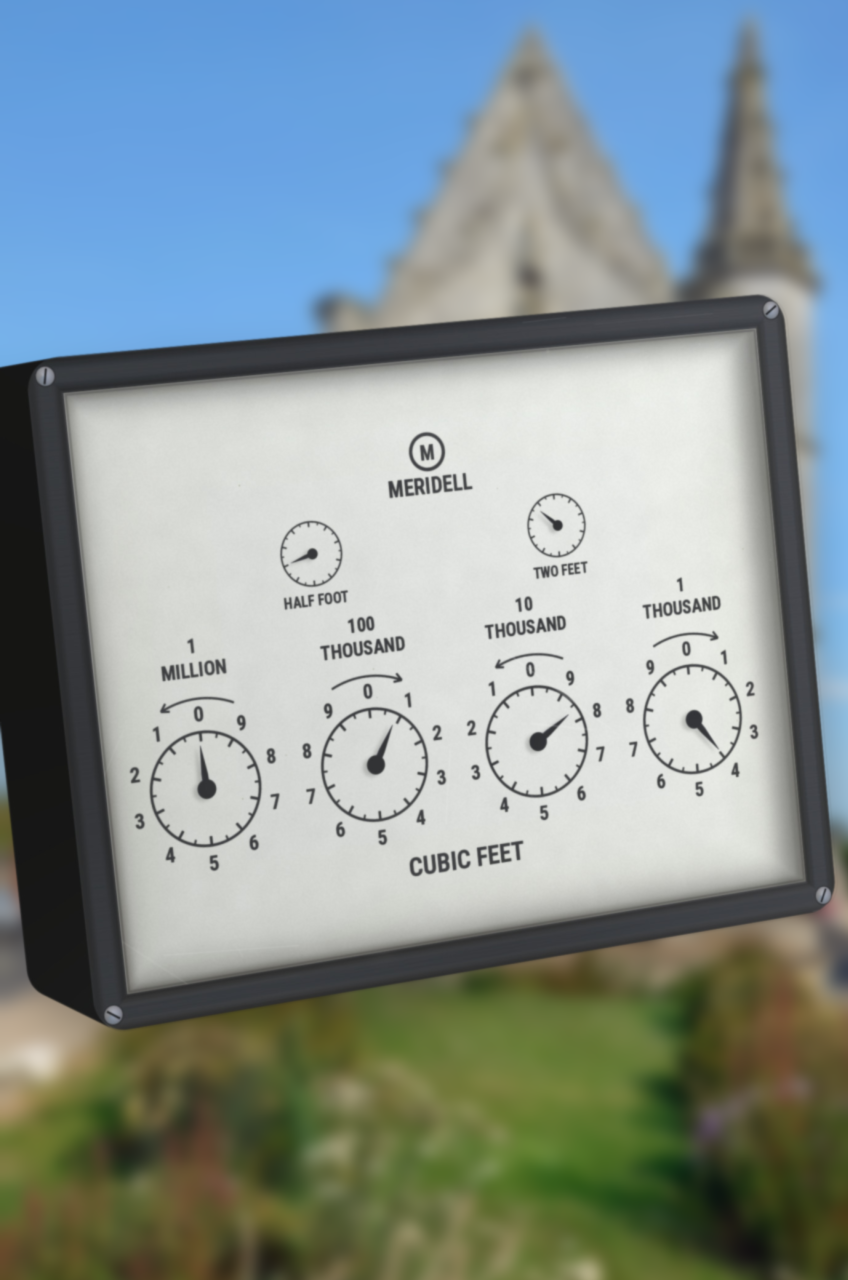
8400 ft³
